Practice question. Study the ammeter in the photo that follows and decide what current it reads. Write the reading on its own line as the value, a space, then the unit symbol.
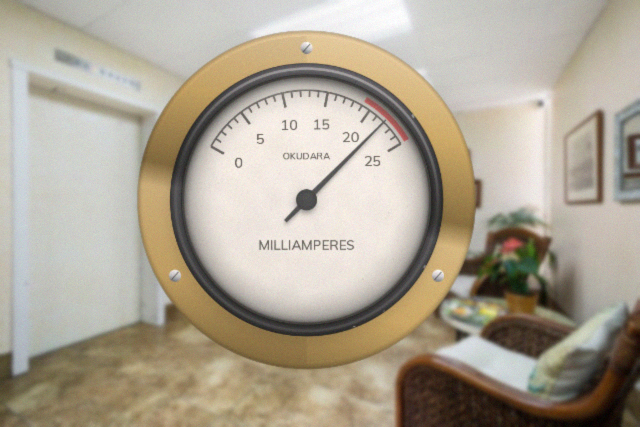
22 mA
